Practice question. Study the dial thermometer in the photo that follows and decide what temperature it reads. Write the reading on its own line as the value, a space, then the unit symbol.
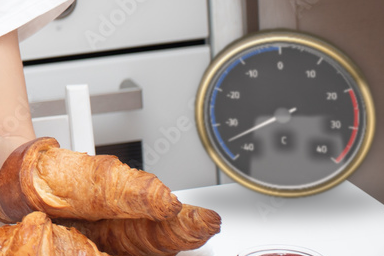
-35 °C
